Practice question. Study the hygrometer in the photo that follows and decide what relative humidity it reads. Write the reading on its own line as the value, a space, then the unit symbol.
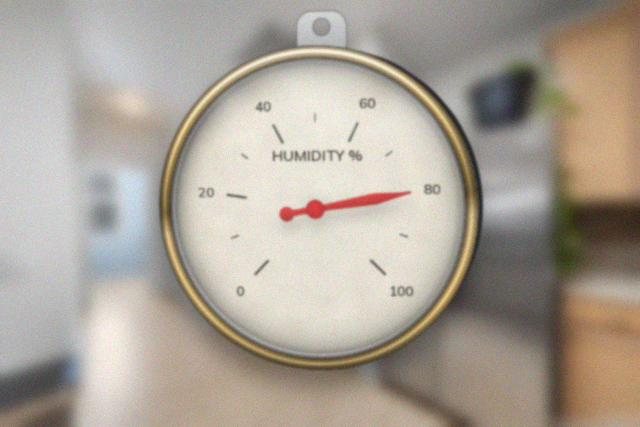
80 %
